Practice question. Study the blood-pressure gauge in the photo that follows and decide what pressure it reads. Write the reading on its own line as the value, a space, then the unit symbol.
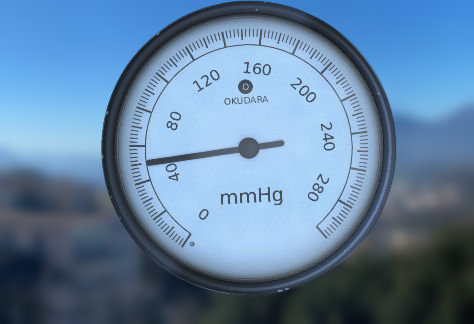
50 mmHg
